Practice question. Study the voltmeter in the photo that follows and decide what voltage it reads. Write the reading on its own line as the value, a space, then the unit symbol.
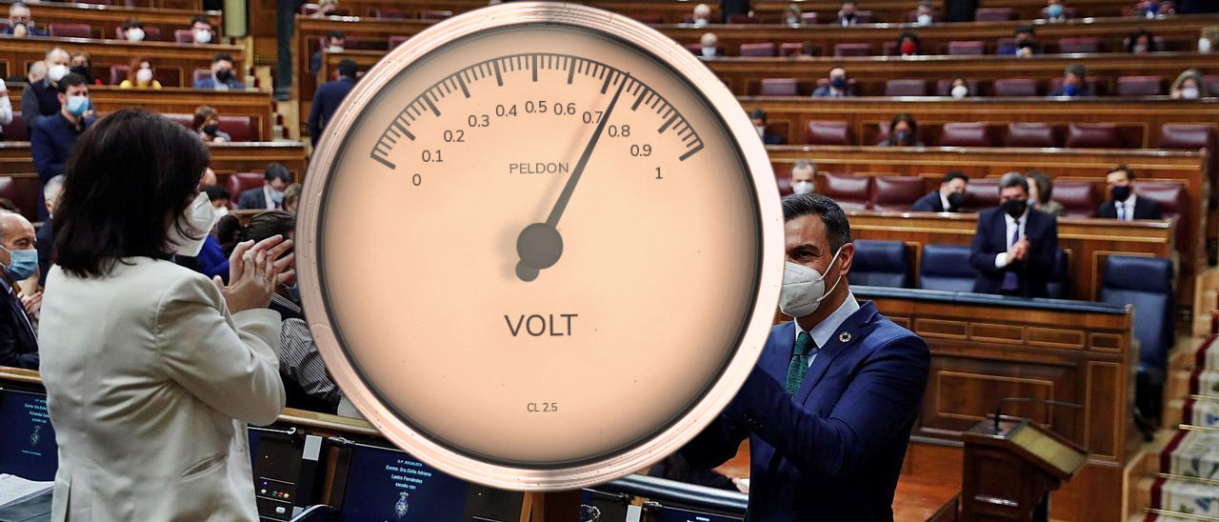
0.74 V
